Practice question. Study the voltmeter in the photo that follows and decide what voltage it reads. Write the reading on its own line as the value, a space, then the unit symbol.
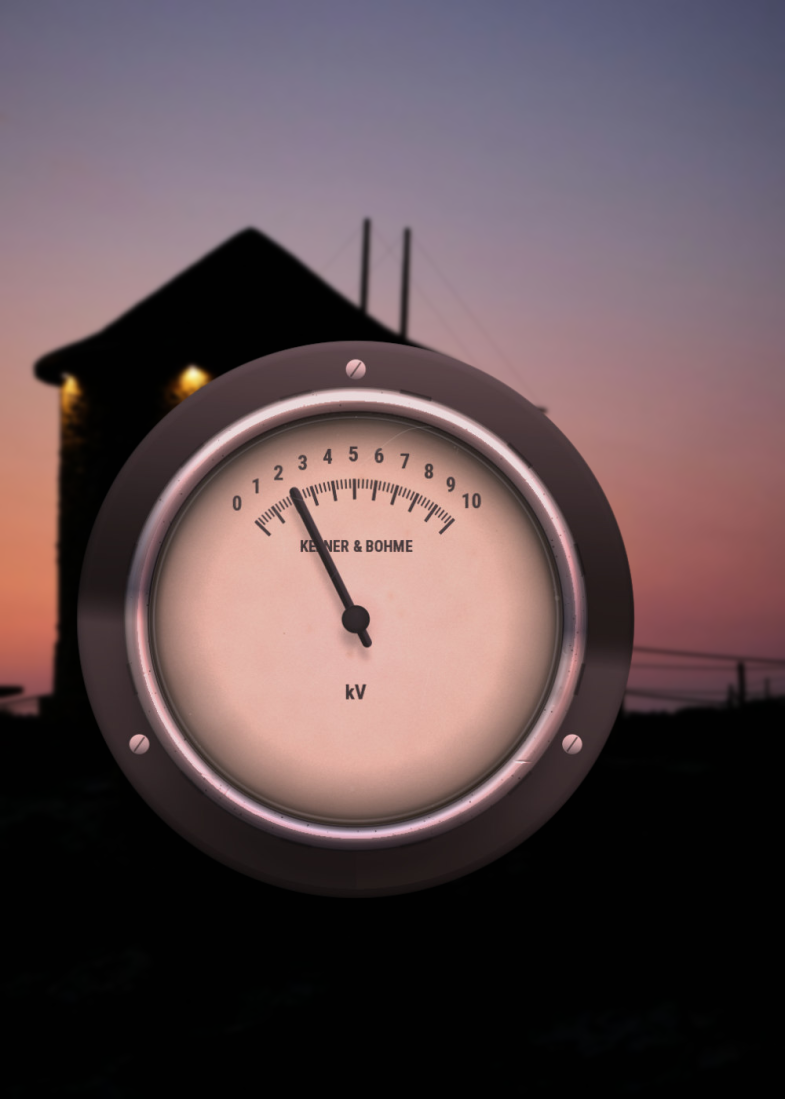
2.2 kV
